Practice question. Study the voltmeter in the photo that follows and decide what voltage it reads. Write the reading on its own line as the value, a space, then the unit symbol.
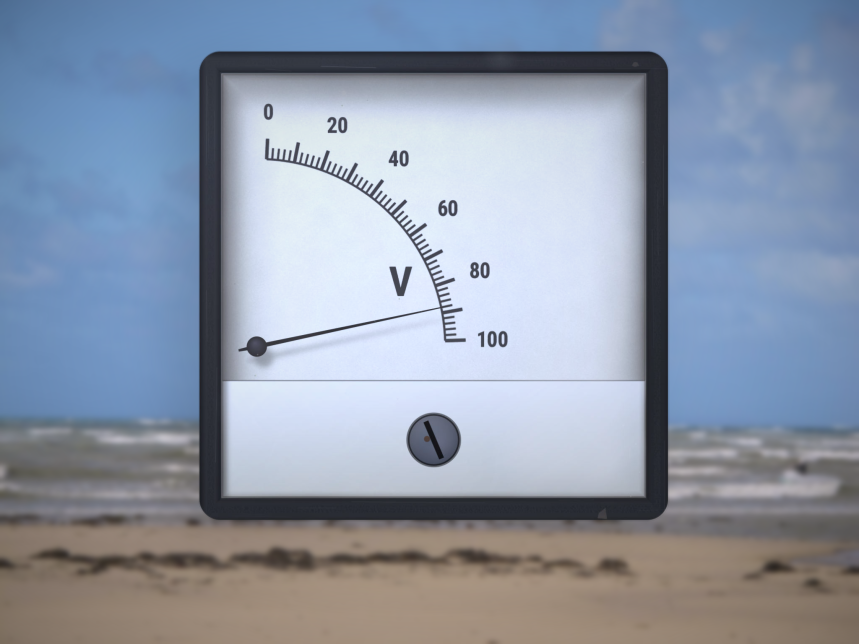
88 V
